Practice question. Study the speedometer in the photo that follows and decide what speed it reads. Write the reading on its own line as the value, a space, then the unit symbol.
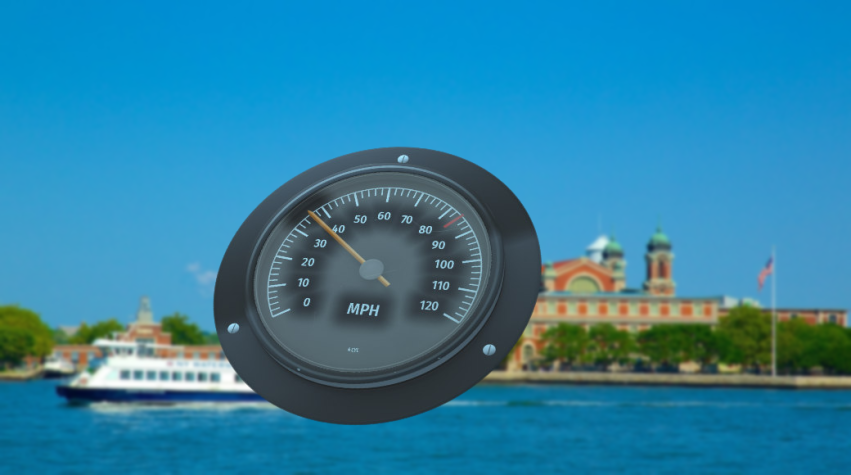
36 mph
